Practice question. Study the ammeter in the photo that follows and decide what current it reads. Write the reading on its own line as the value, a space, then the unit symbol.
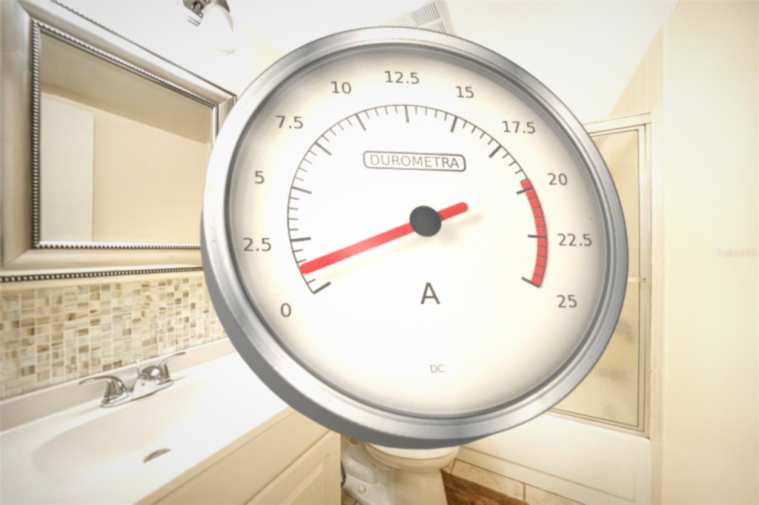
1 A
